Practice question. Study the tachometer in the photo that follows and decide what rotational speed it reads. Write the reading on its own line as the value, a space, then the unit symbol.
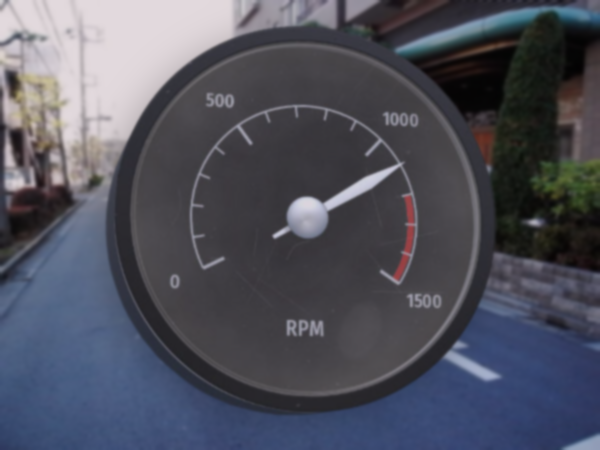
1100 rpm
